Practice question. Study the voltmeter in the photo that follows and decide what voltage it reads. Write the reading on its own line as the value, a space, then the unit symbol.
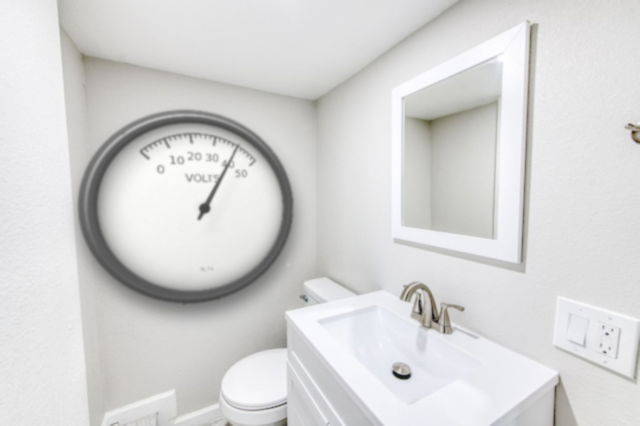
40 V
